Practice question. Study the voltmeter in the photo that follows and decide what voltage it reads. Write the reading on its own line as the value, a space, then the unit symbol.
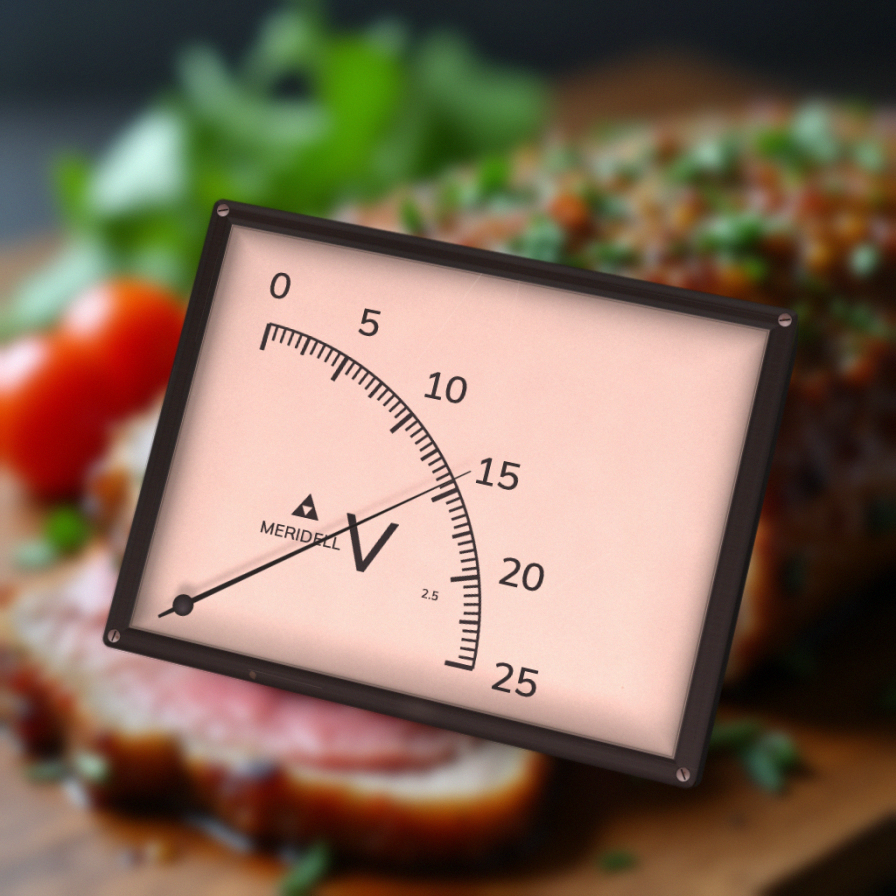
14.5 V
